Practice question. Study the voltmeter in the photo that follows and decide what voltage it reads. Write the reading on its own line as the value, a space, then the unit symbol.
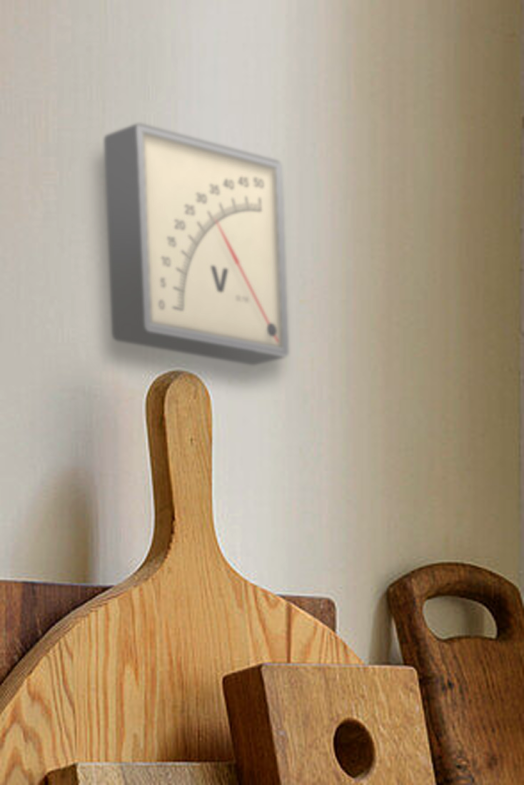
30 V
